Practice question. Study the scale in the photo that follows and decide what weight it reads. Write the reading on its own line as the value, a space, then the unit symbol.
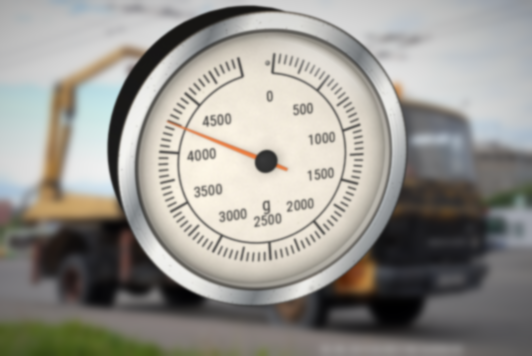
4250 g
